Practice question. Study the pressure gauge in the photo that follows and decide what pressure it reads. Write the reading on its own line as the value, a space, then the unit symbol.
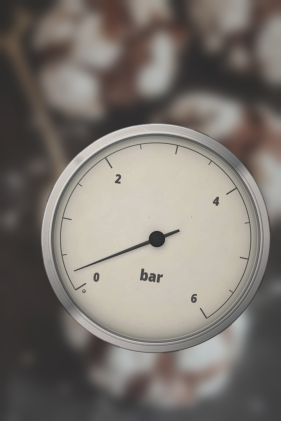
0.25 bar
